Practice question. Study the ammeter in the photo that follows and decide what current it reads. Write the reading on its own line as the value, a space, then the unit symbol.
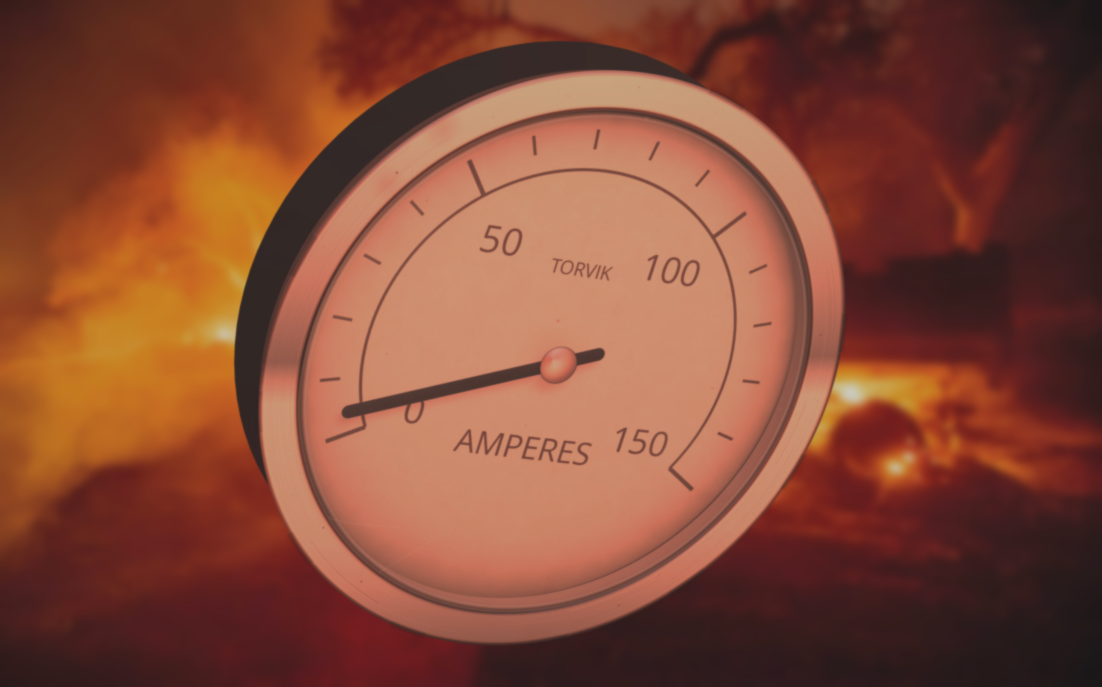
5 A
